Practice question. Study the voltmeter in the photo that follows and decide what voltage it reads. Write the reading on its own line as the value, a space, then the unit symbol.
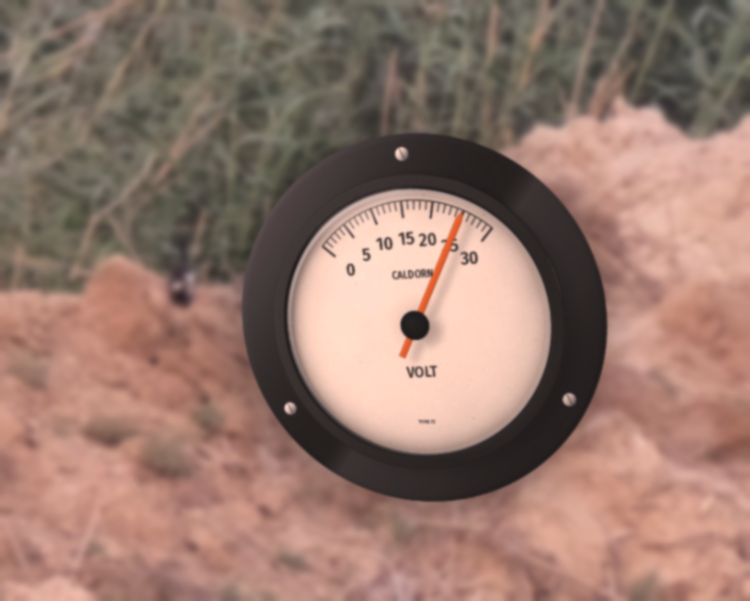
25 V
